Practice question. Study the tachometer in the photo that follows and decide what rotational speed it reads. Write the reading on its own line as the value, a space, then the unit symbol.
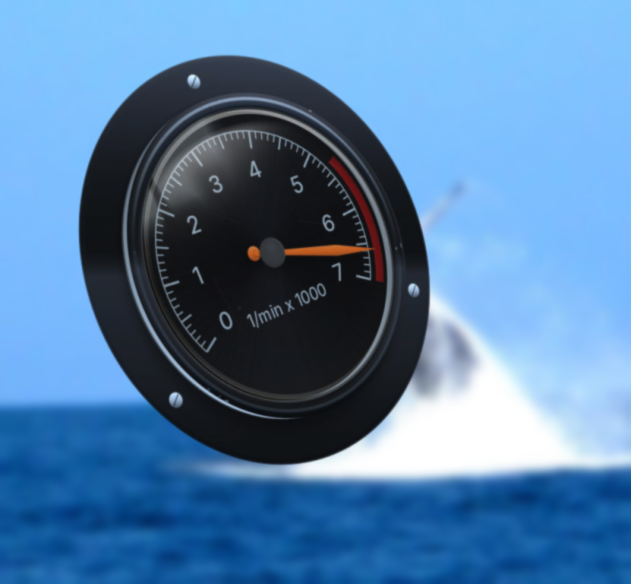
6600 rpm
